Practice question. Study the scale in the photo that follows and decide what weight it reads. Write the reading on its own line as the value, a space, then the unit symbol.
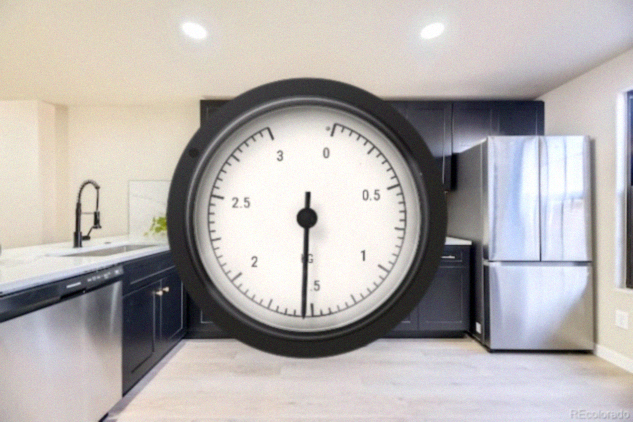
1.55 kg
